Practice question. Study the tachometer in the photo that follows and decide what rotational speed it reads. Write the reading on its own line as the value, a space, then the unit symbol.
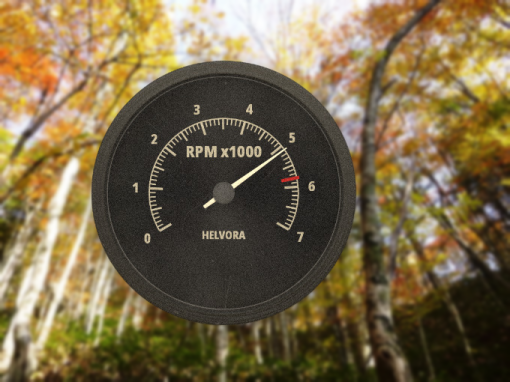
5100 rpm
